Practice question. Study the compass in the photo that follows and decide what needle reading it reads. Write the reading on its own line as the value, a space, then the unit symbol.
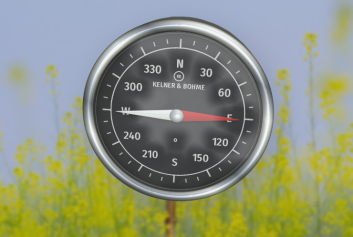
90 °
